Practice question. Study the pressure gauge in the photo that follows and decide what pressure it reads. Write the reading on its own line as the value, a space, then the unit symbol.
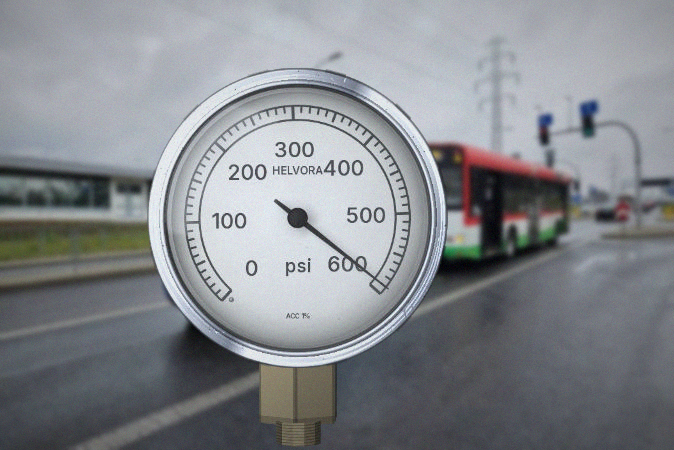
590 psi
